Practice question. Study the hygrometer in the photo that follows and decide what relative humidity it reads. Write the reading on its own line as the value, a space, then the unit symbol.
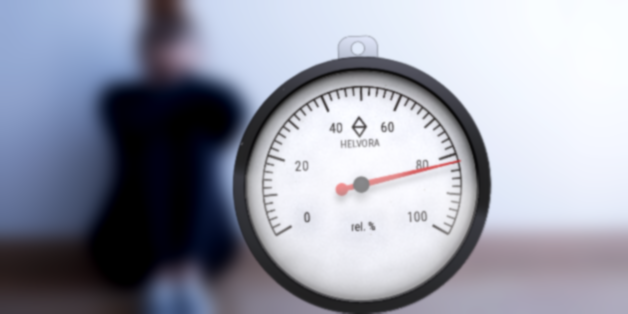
82 %
